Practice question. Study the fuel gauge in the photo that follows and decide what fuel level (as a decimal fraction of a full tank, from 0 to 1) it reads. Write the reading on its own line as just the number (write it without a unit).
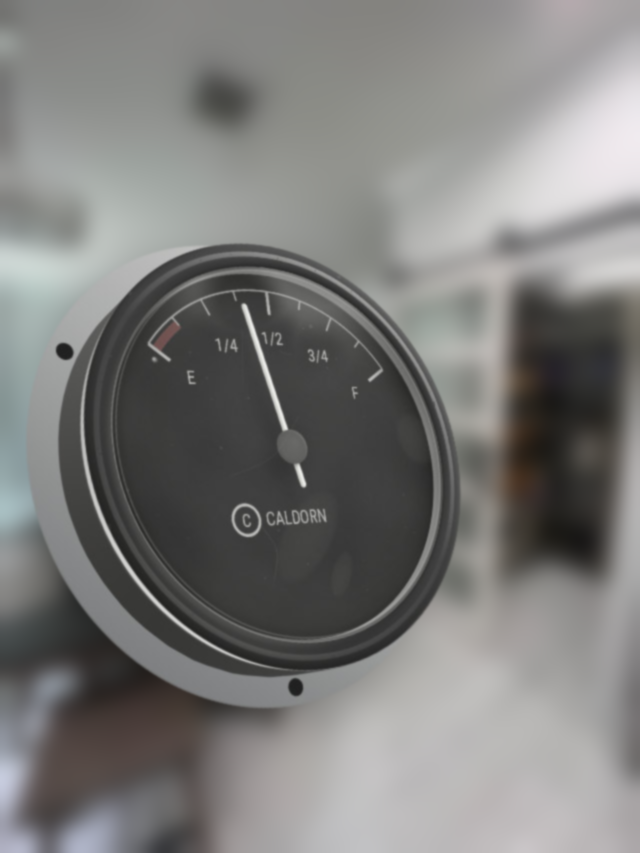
0.375
